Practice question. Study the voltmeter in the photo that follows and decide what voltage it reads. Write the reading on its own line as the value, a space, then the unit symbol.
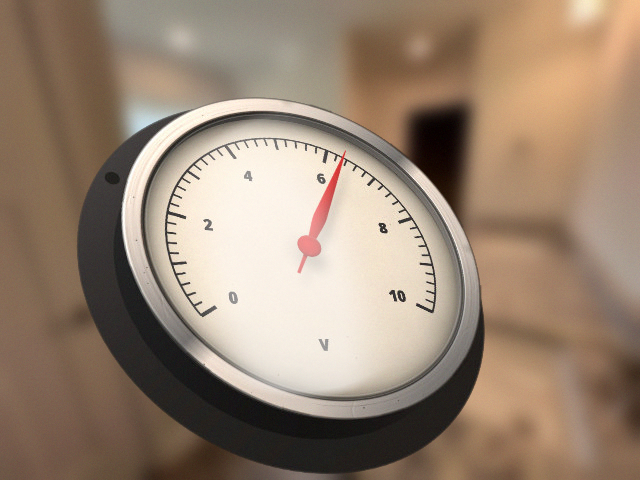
6.3 V
